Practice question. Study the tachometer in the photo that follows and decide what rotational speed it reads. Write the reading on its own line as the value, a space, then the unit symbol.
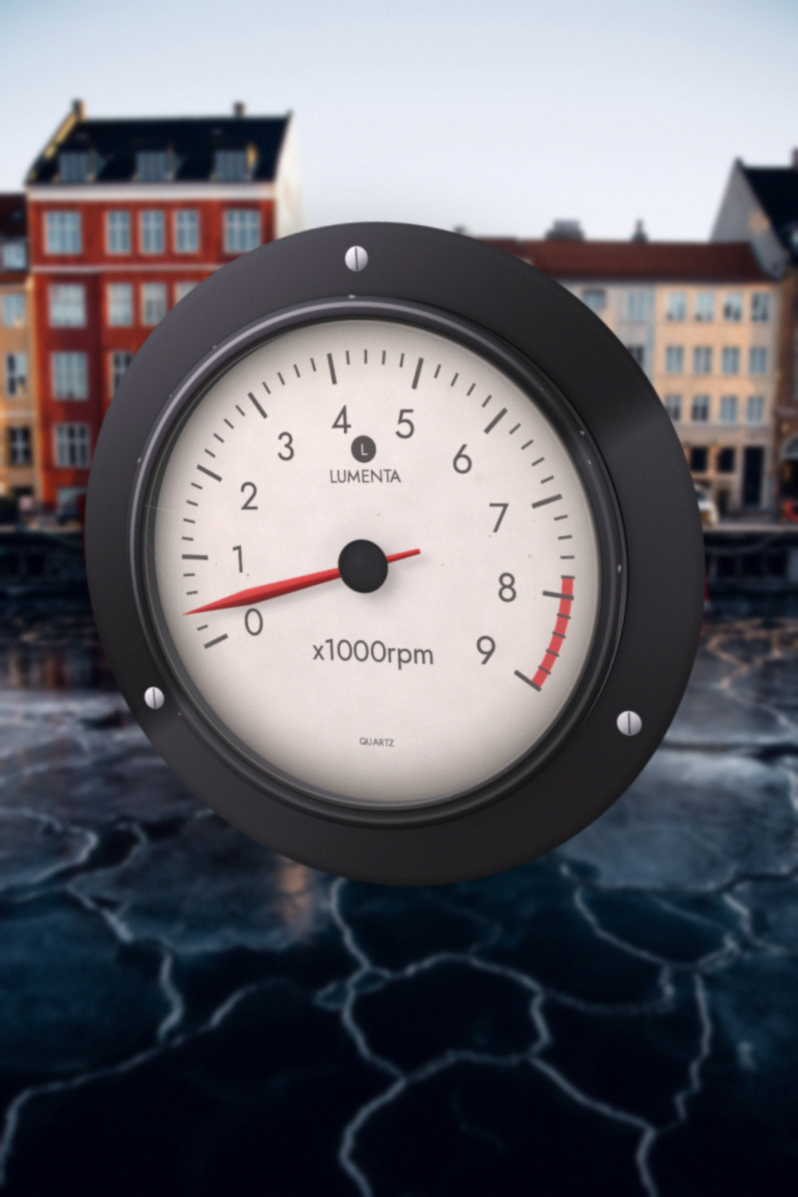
400 rpm
